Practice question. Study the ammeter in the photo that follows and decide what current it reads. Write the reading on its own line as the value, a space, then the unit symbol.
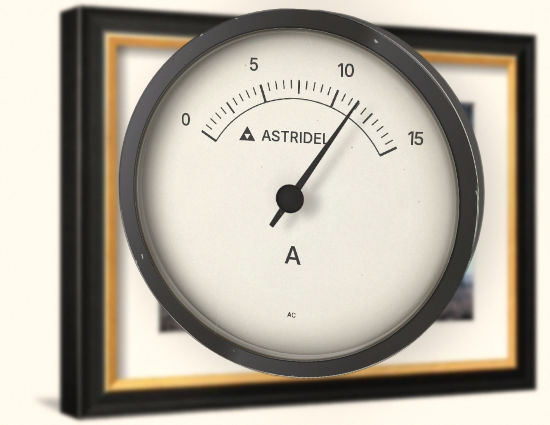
11.5 A
